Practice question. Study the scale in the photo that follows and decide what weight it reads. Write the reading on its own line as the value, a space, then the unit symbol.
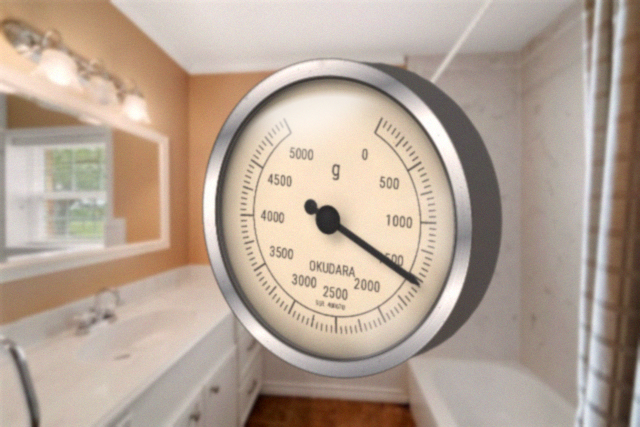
1500 g
